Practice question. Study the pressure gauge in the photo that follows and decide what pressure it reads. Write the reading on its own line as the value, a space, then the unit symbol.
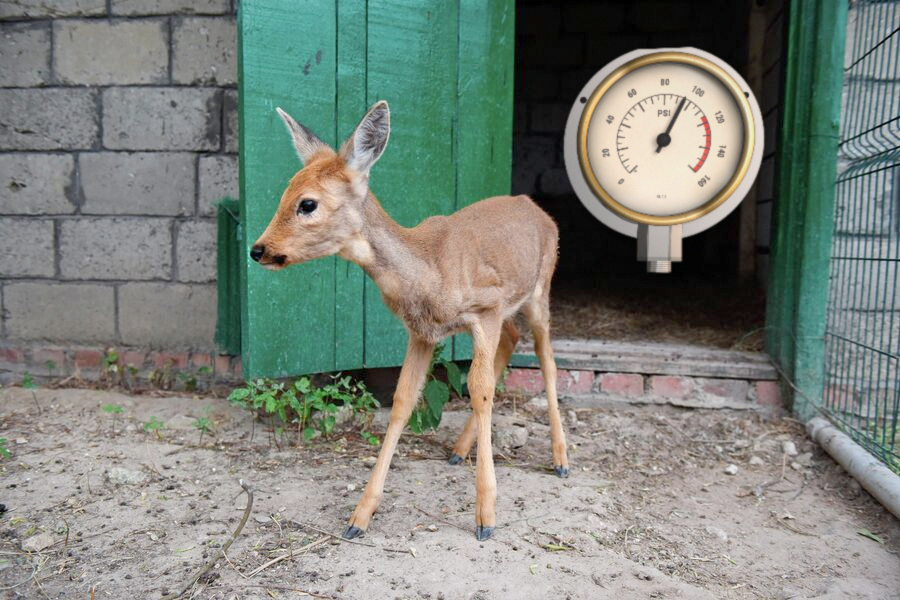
95 psi
